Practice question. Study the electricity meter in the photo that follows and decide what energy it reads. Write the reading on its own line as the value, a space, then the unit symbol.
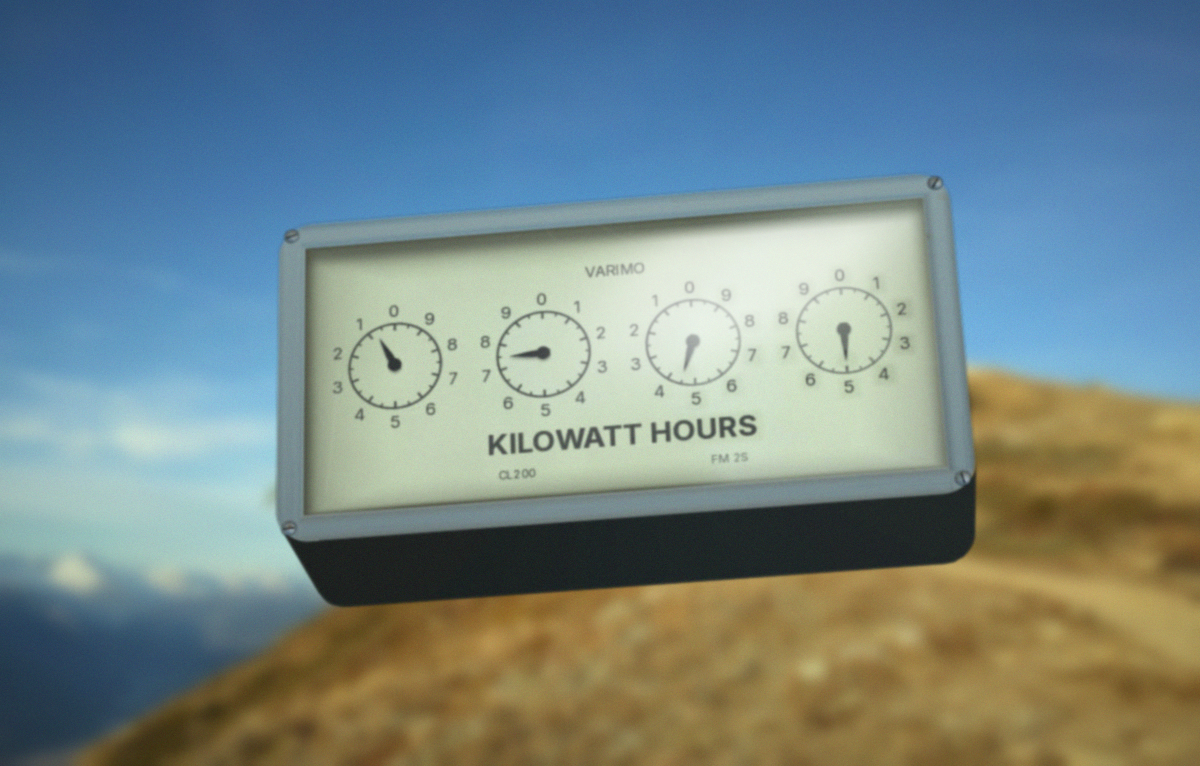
745 kWh
